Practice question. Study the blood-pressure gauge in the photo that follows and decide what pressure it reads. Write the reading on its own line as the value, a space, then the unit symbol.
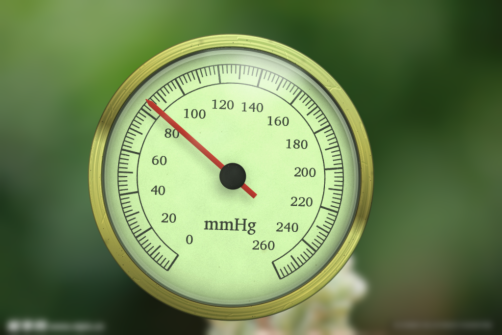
84 mmHg
